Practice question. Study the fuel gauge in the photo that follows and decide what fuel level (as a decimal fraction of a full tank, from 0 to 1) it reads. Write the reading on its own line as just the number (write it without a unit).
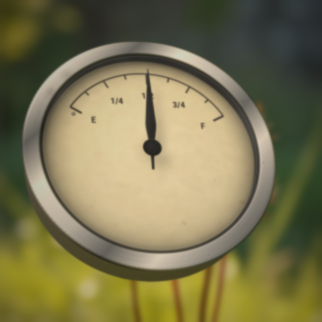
0.5
